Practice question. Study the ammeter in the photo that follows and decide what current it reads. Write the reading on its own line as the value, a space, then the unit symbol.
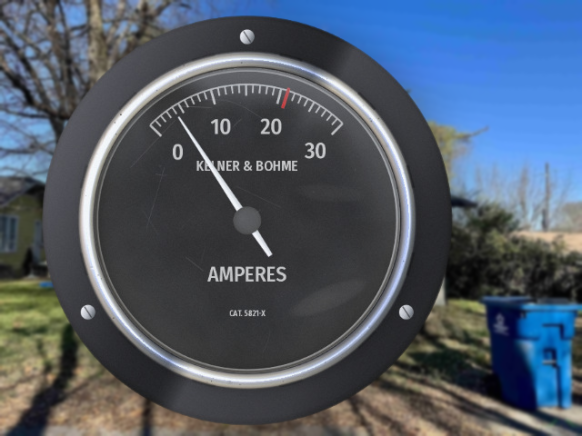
4 A
